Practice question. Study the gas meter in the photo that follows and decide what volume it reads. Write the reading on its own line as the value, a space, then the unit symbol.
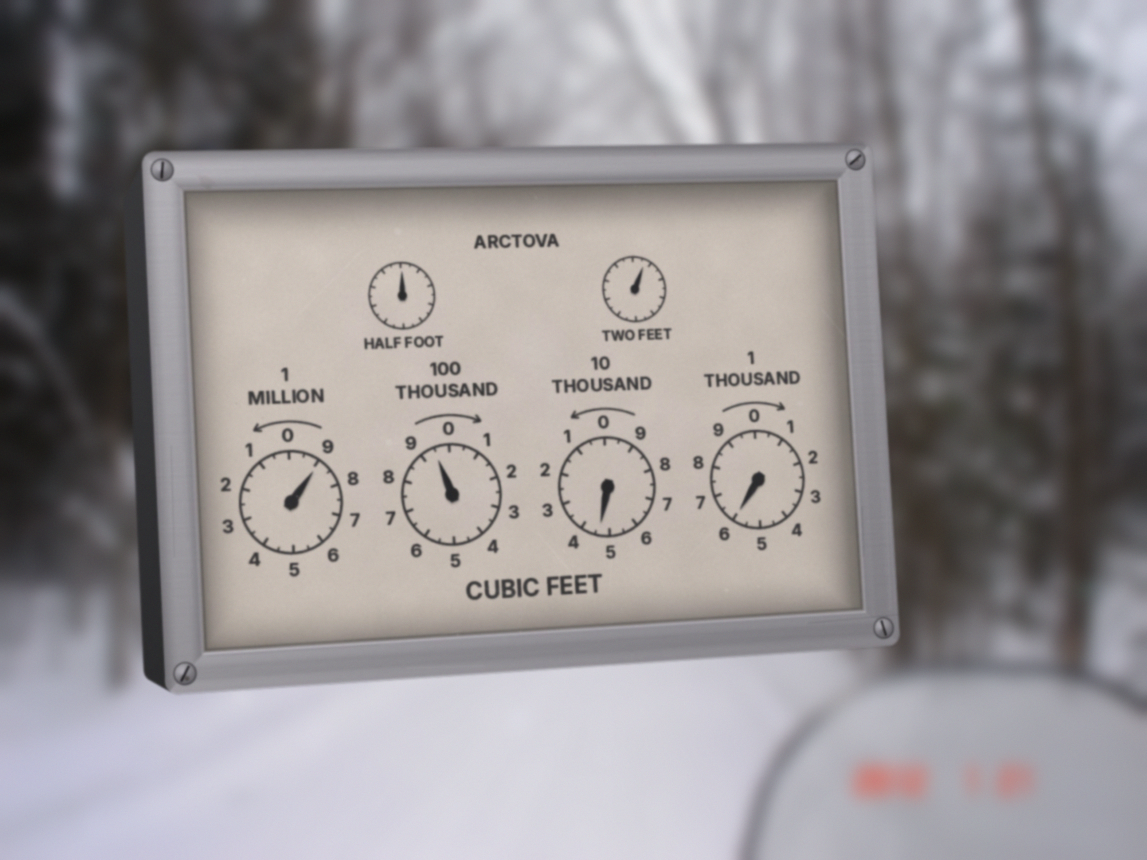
894600 ft³
